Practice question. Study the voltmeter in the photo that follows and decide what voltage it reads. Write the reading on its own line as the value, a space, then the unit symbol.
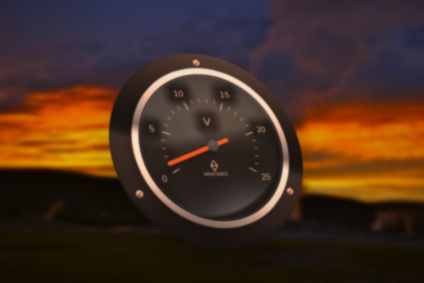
1 V
